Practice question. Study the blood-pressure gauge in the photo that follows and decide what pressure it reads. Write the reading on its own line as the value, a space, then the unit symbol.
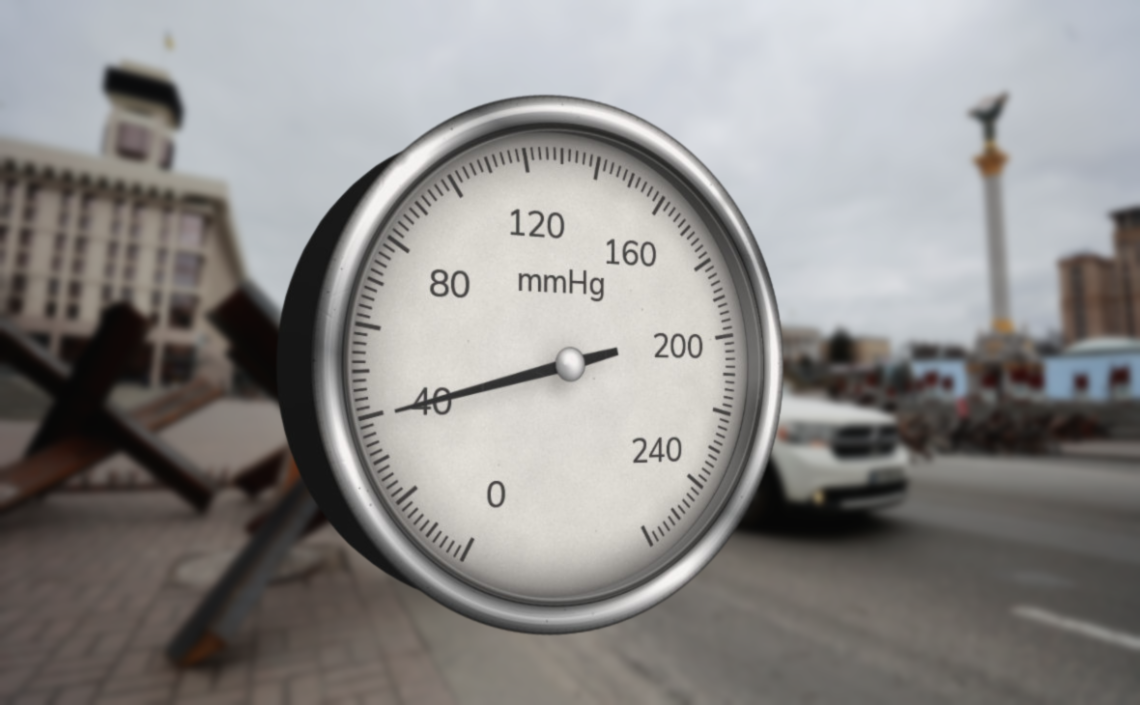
40 mmHg
